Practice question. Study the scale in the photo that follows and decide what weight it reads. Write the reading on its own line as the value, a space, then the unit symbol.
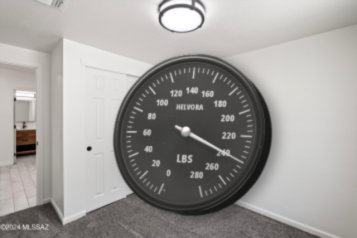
240 lb
